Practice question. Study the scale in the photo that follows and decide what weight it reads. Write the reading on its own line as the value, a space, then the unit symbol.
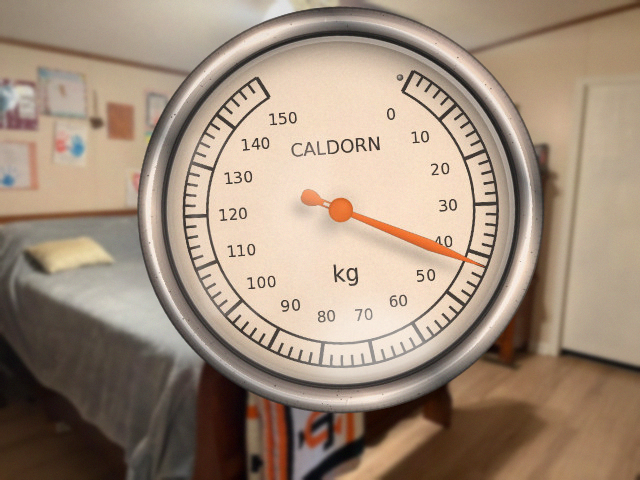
42 kg
